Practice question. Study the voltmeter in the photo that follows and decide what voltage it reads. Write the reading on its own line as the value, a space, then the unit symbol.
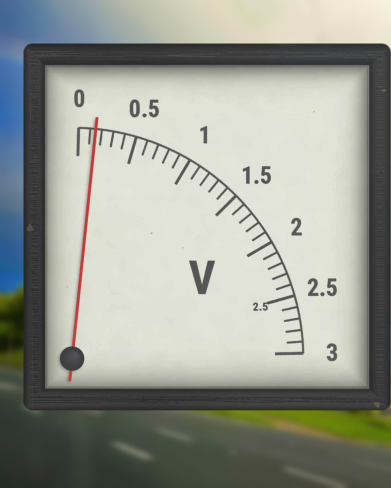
0.15 V
